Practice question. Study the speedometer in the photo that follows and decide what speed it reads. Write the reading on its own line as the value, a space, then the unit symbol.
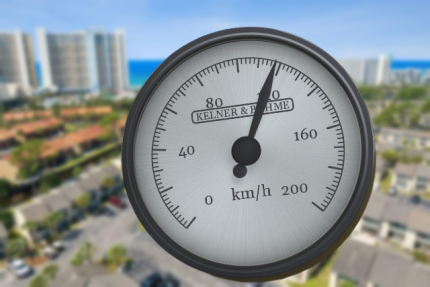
118 km/h
